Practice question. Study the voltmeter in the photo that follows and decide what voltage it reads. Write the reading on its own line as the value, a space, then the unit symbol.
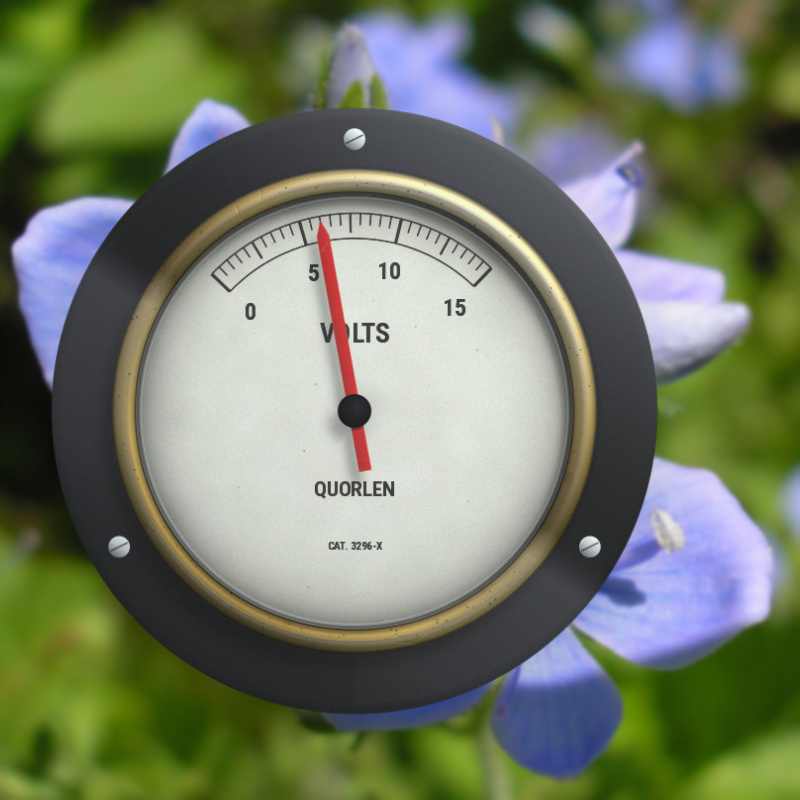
6 V
